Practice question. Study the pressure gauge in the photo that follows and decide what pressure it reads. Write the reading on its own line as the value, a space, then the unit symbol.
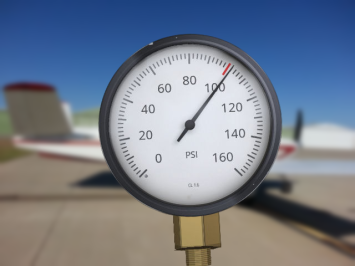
102 psi
